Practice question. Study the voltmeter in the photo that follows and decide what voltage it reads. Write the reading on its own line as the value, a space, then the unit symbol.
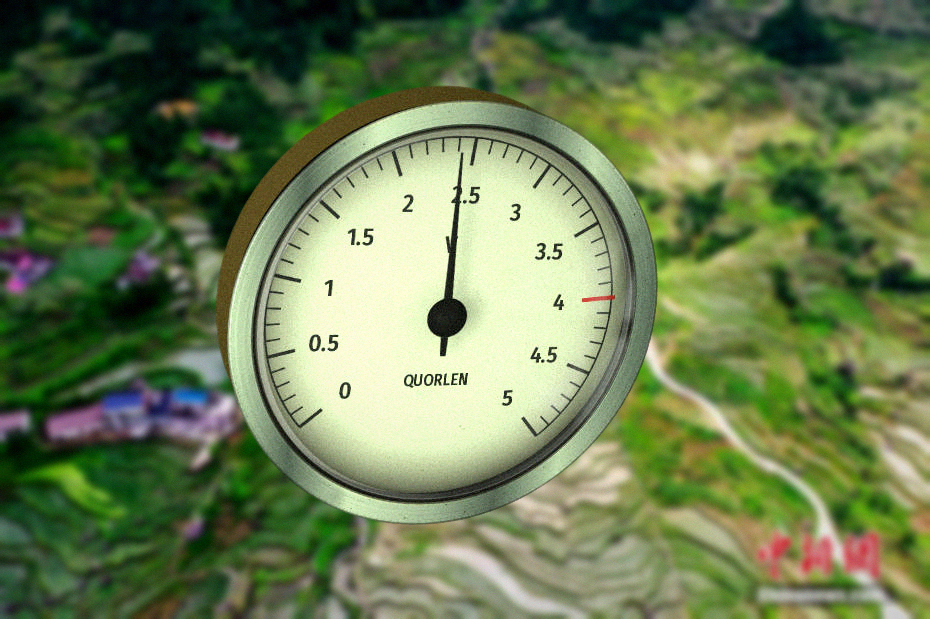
2.4 V
